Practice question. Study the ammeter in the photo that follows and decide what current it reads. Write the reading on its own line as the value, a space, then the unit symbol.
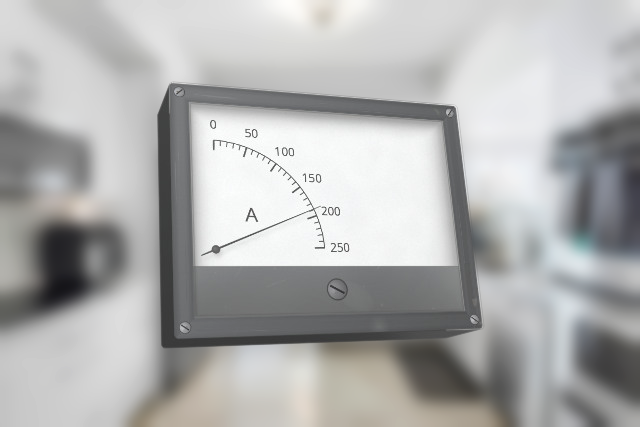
190 A
